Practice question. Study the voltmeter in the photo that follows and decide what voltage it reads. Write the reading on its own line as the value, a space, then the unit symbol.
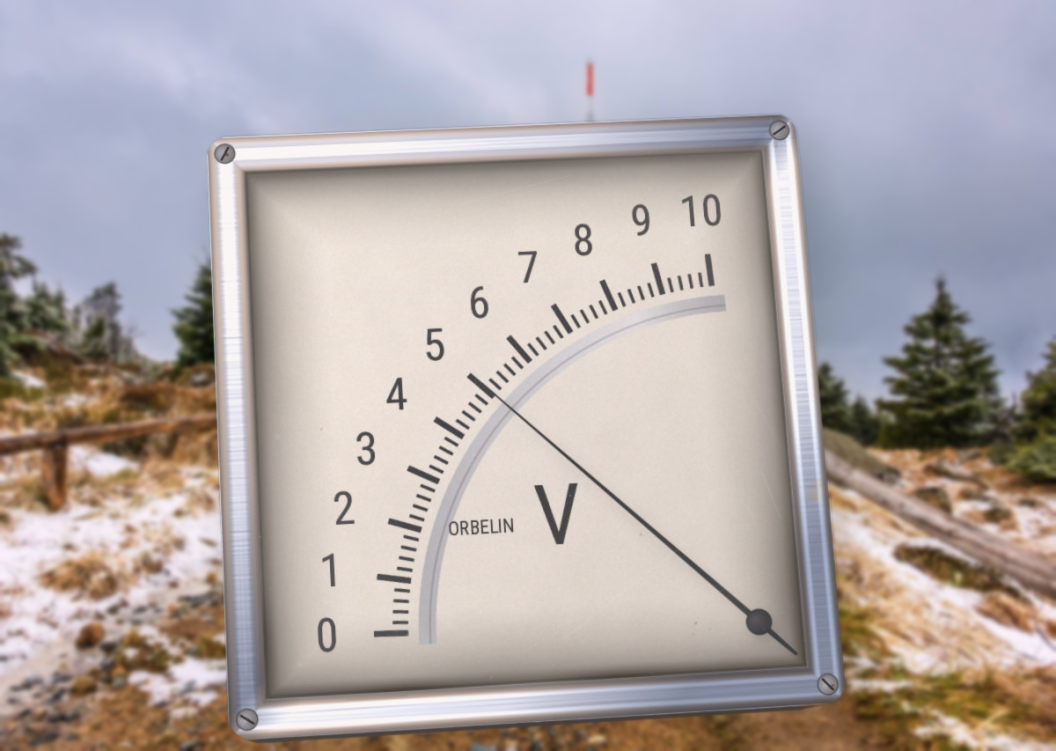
5 V
